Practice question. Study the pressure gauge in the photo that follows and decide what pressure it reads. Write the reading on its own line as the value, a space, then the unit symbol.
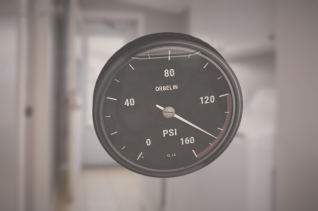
145 psi
